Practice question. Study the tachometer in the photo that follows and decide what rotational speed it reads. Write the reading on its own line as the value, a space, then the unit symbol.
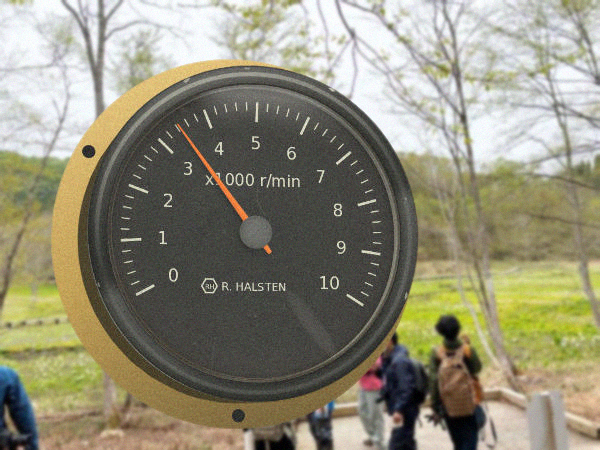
3400 rpm
